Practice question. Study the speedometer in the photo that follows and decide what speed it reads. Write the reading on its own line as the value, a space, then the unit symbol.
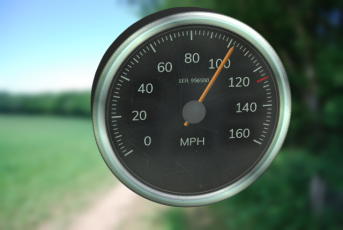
102 mph
